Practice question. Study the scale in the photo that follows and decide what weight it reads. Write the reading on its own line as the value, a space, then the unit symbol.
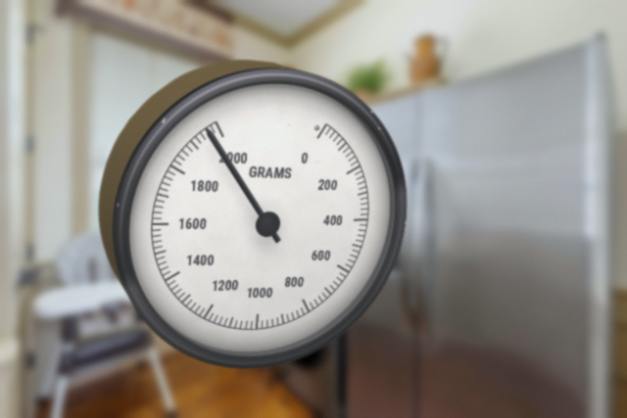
1960 g
